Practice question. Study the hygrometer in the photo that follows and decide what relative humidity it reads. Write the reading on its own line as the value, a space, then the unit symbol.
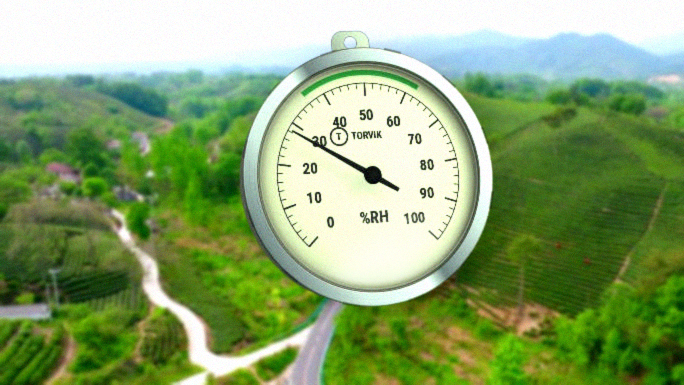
28 %
